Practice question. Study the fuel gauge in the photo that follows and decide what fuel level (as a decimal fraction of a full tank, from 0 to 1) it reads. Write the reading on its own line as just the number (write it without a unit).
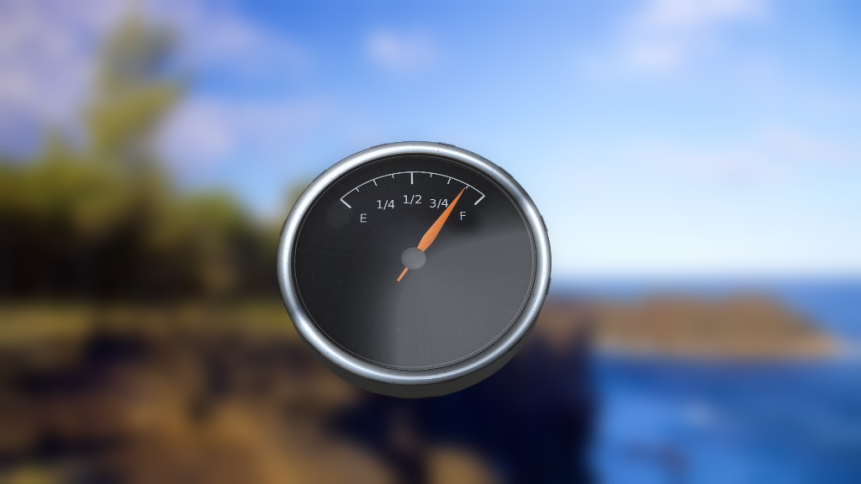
0.875
